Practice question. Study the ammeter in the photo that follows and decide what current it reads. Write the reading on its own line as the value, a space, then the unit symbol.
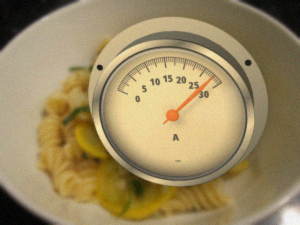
27.5 A
